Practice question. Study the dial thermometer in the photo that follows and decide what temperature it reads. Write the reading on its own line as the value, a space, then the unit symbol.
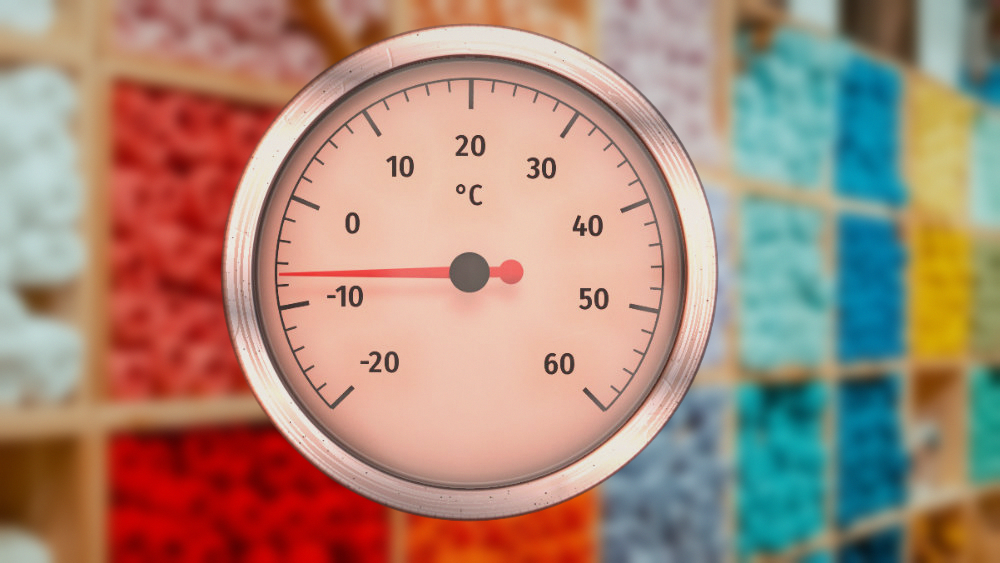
-7 °C
